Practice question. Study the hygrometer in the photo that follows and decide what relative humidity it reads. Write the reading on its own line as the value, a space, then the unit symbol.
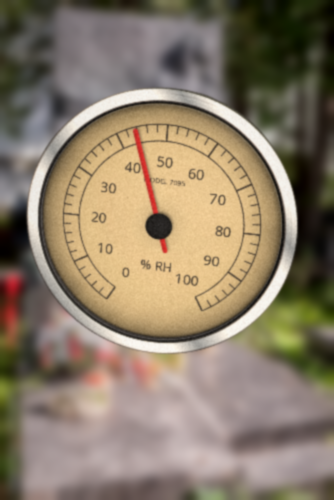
44 %
